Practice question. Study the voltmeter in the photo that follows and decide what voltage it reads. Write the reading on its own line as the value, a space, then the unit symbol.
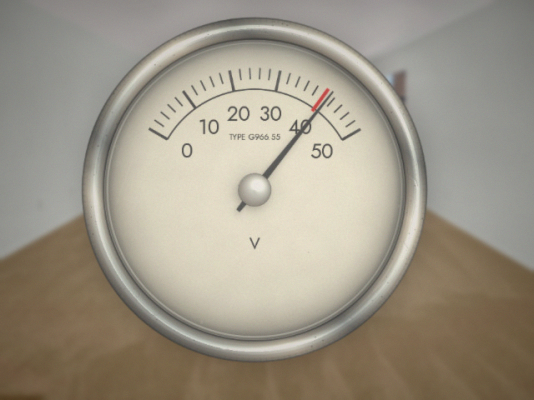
41 V
